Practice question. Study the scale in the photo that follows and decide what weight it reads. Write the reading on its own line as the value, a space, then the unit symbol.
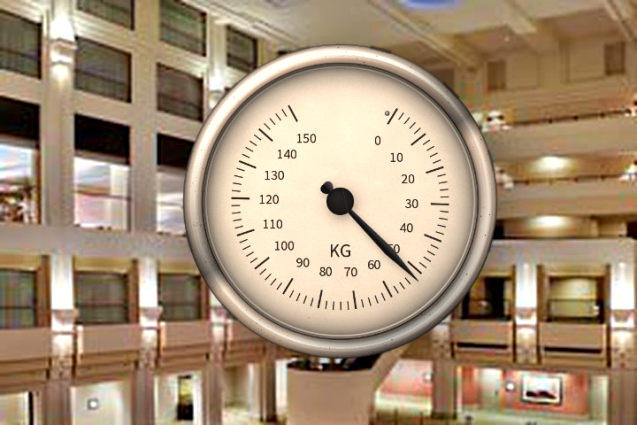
52 kg
